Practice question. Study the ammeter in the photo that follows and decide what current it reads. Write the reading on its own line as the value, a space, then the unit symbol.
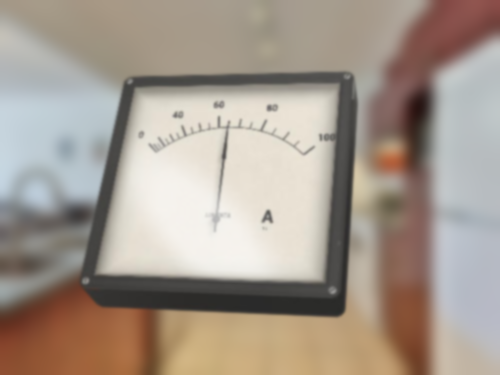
65 A
